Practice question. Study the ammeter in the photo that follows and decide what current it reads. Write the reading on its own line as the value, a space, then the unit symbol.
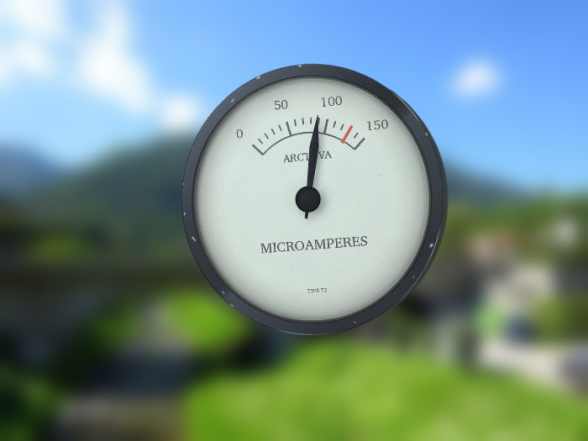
90 µA
